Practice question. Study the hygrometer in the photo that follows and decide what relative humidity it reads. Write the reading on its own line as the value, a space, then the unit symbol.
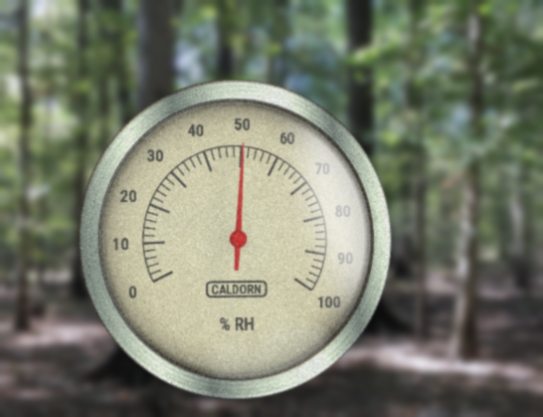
50 %
